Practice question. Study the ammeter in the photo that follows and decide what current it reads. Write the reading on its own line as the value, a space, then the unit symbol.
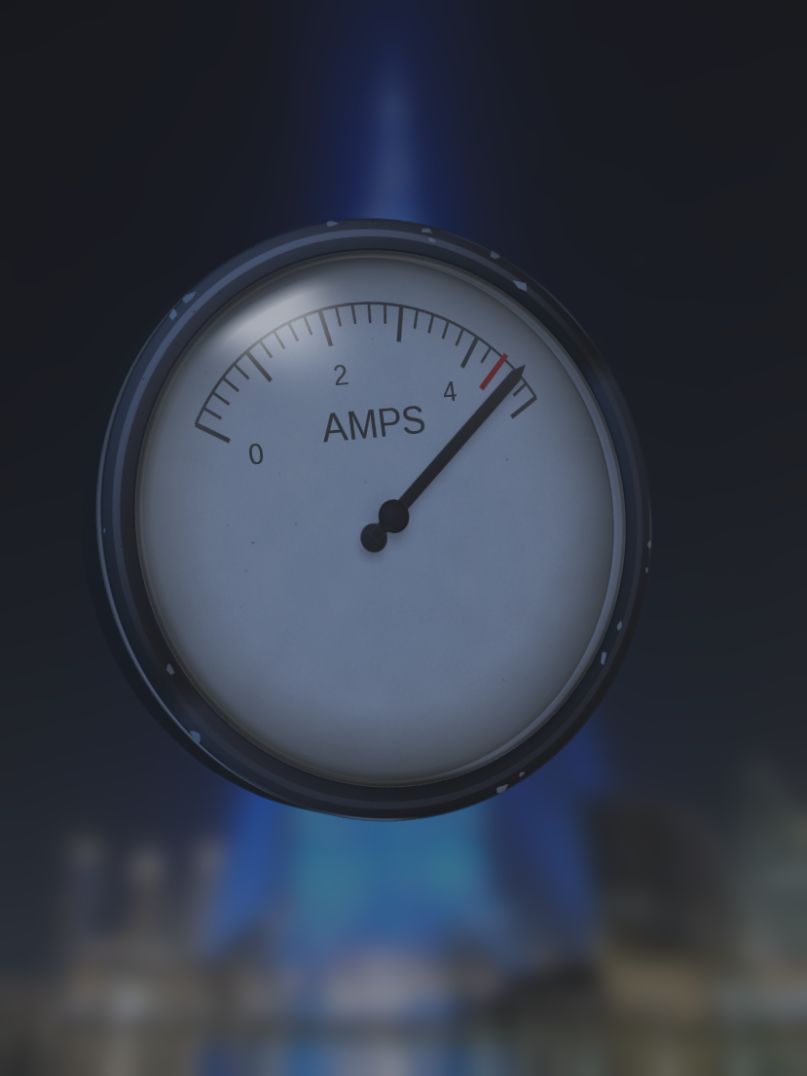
4.6 A
